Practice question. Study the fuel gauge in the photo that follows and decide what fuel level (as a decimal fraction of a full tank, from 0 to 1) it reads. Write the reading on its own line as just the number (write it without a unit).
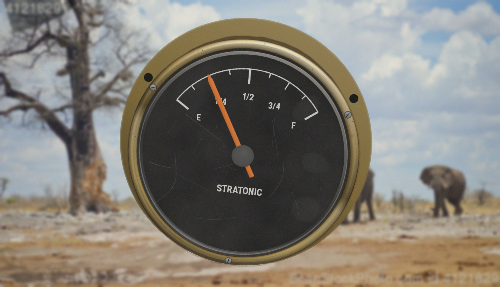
0.25
